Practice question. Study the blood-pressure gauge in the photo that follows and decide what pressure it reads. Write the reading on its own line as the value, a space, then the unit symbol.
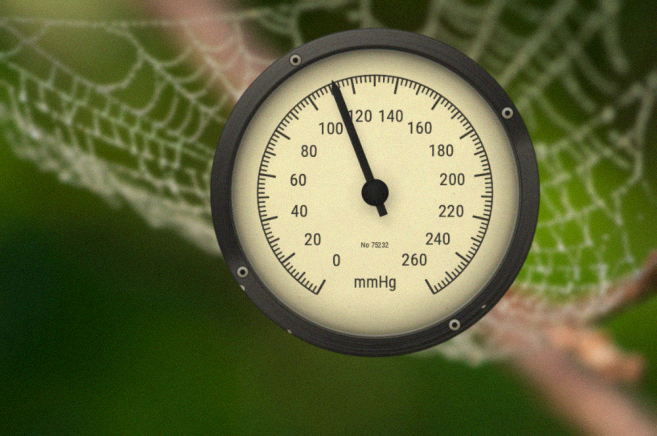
112 mmHg
